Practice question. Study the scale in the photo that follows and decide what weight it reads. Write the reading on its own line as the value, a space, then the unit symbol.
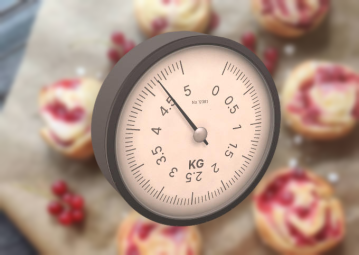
4.65 kg
